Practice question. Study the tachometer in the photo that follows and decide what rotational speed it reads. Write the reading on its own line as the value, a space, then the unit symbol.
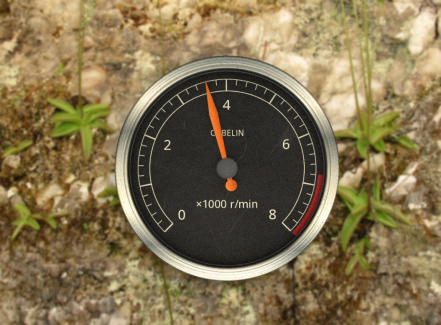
3600 rpm
